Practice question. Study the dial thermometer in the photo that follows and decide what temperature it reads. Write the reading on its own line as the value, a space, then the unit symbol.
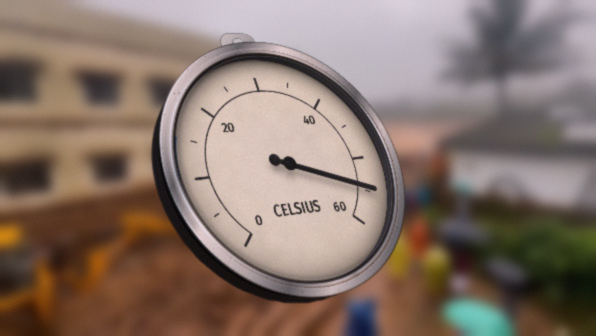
55 °C
